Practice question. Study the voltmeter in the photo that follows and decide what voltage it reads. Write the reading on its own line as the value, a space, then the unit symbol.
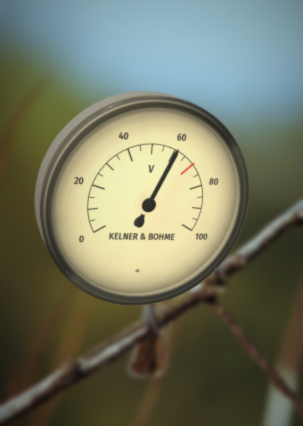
60 V
